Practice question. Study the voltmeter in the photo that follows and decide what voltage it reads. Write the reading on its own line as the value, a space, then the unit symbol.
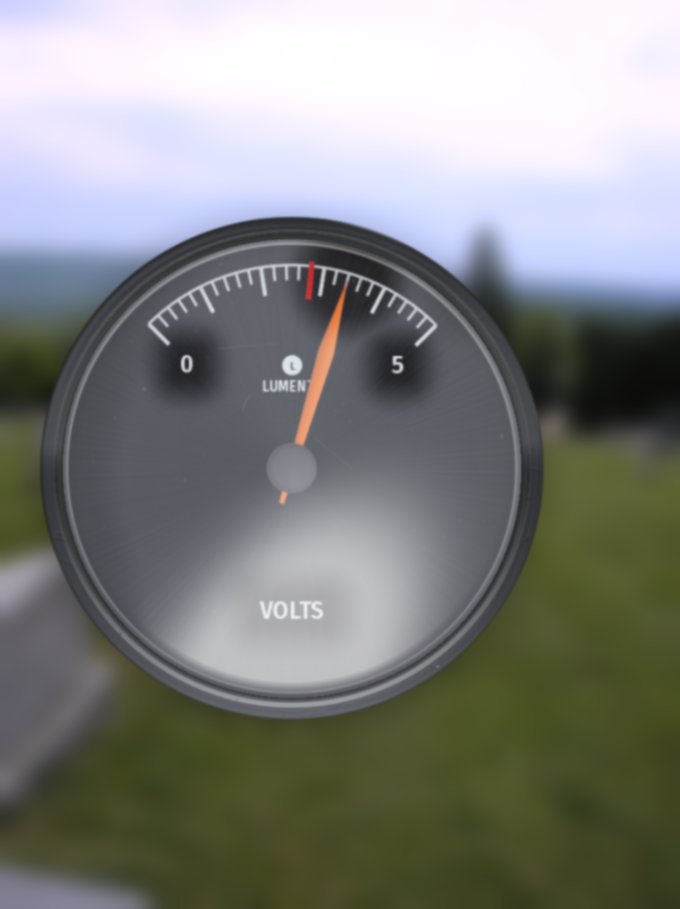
3.4 V
